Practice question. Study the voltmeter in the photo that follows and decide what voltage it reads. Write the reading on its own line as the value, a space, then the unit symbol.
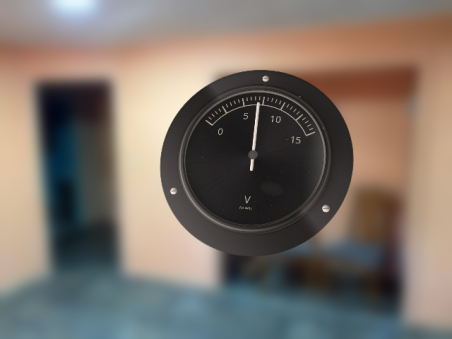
7 V
